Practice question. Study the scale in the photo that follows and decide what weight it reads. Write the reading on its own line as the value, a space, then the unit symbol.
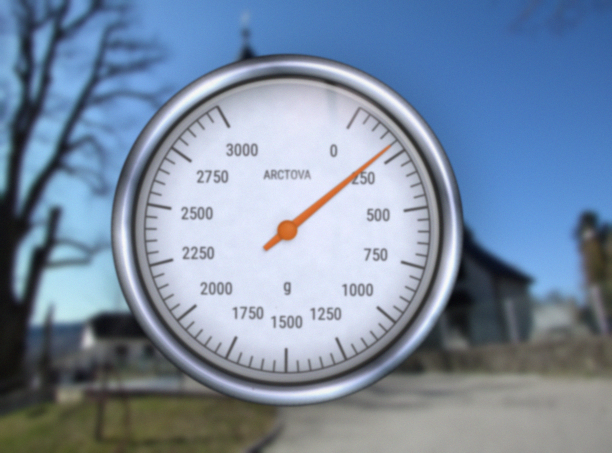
200 g
